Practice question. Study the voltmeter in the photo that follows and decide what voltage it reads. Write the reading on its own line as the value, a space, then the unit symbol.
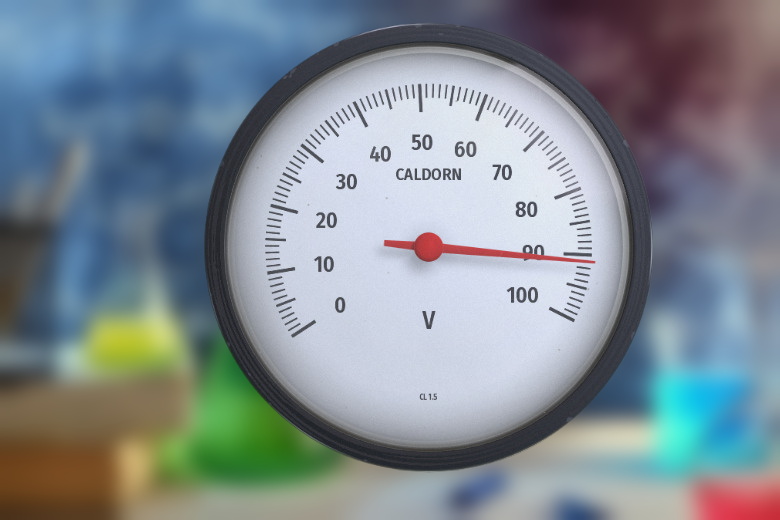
91 V
